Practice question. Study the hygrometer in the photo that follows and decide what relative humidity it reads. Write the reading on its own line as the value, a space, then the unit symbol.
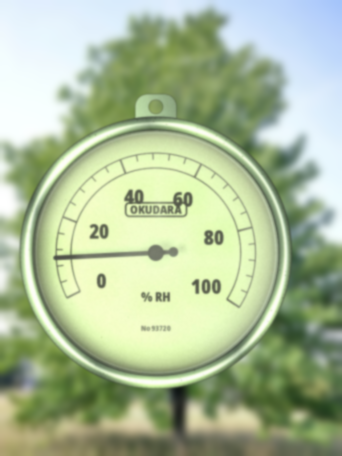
10 %
